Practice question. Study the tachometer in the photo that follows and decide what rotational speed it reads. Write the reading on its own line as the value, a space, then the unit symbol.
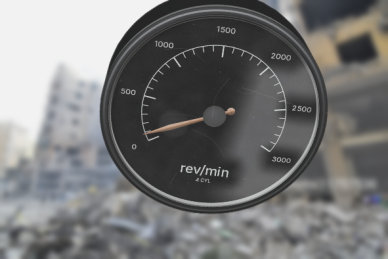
100 rpm
